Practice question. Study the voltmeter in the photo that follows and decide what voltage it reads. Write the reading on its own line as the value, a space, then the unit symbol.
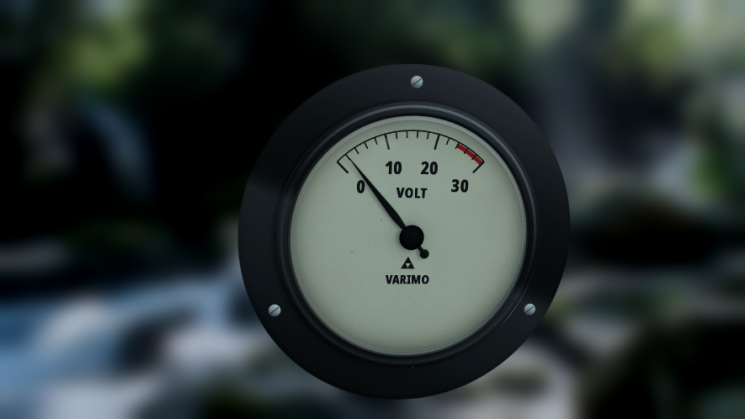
2 V
